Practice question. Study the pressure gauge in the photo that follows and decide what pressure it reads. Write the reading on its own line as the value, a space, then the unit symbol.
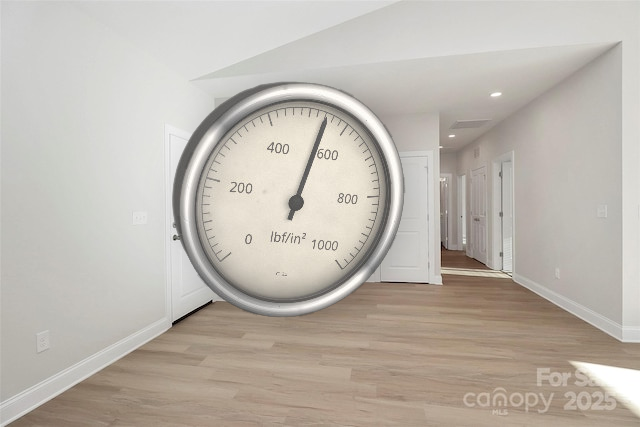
540 psi
